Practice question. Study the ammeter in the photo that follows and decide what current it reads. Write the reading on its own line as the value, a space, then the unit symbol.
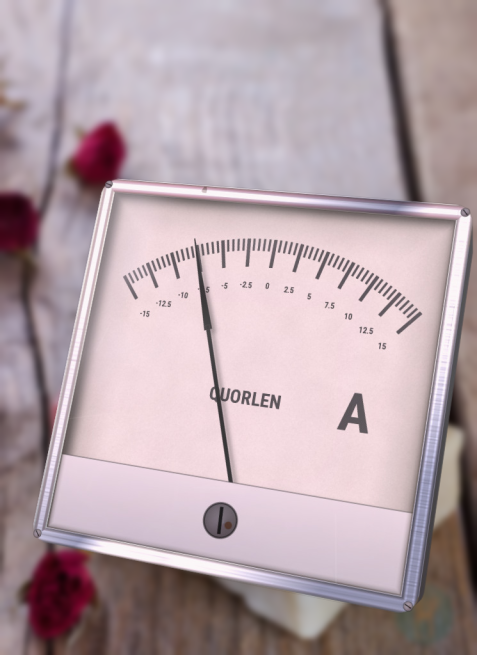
-7.5 A
